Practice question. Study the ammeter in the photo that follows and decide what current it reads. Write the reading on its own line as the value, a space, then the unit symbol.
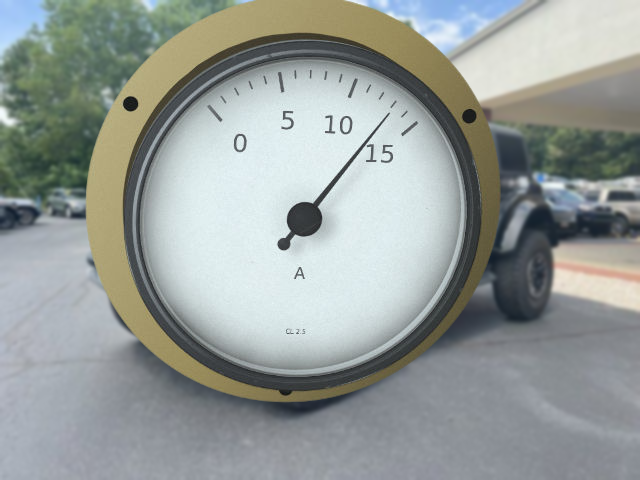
13 A
